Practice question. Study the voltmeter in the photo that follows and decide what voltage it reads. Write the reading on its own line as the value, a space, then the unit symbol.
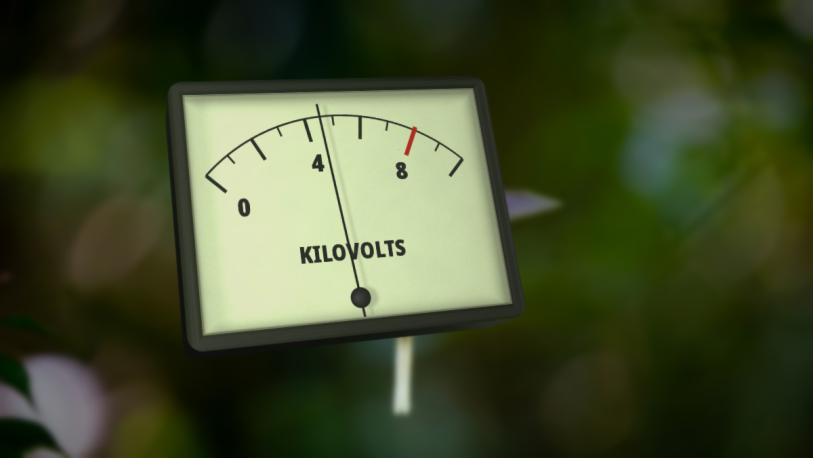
4.5 kV
